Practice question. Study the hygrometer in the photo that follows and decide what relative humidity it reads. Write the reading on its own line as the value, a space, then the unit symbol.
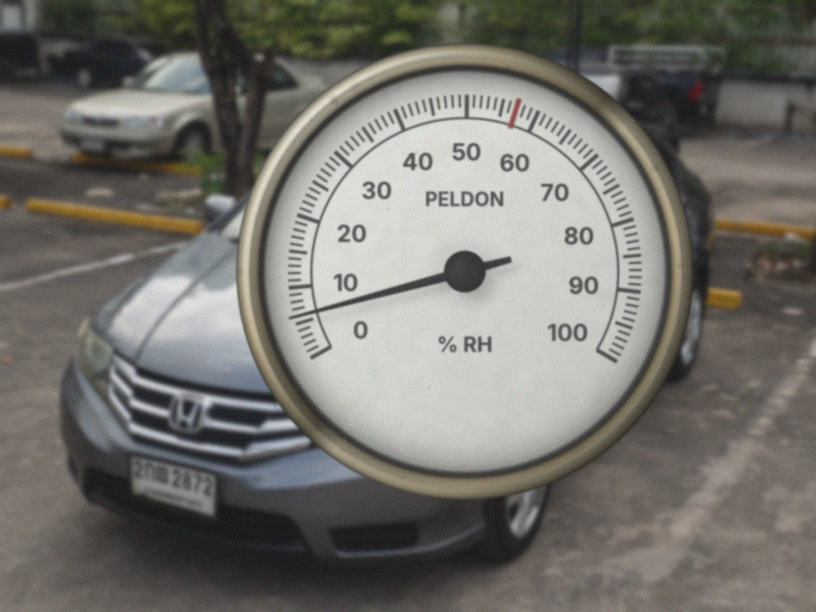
6 %
